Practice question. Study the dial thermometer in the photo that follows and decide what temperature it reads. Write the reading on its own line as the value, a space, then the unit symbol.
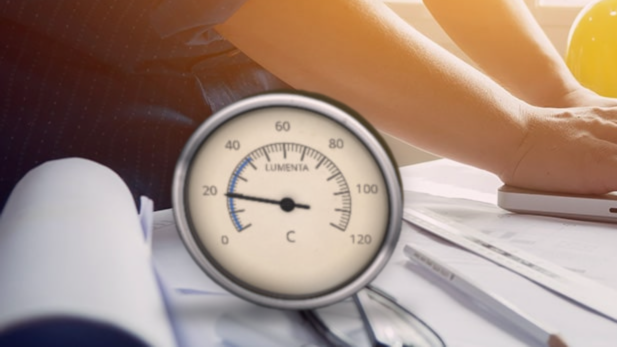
20 °C
